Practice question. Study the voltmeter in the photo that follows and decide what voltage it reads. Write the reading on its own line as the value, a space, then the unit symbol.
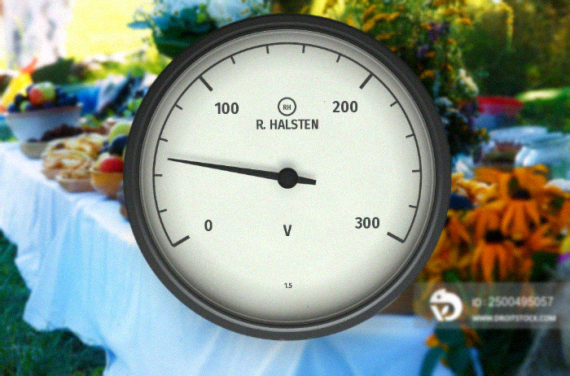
50 V
